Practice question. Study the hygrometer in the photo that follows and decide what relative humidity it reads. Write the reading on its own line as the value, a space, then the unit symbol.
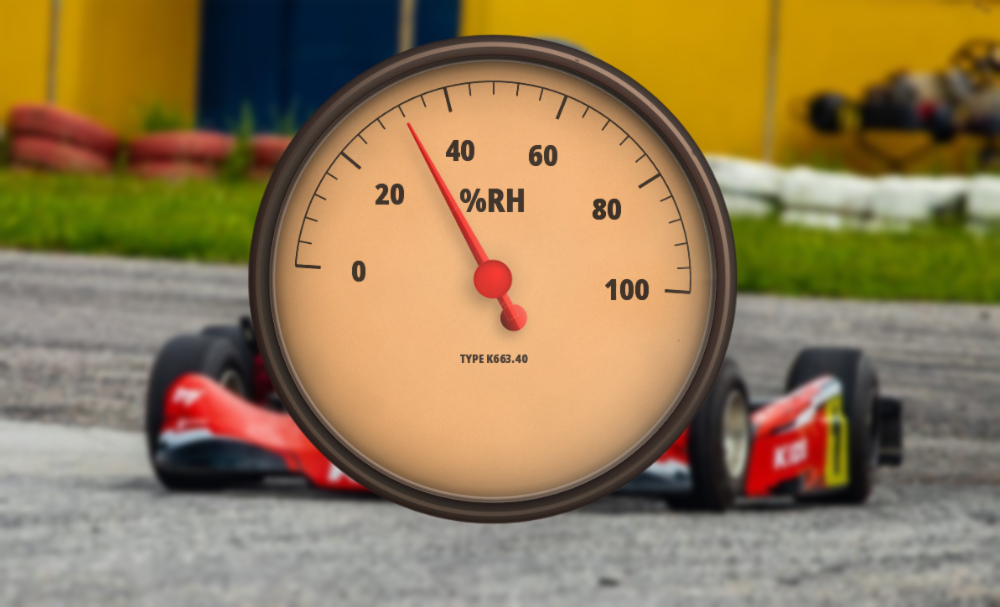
32 %
